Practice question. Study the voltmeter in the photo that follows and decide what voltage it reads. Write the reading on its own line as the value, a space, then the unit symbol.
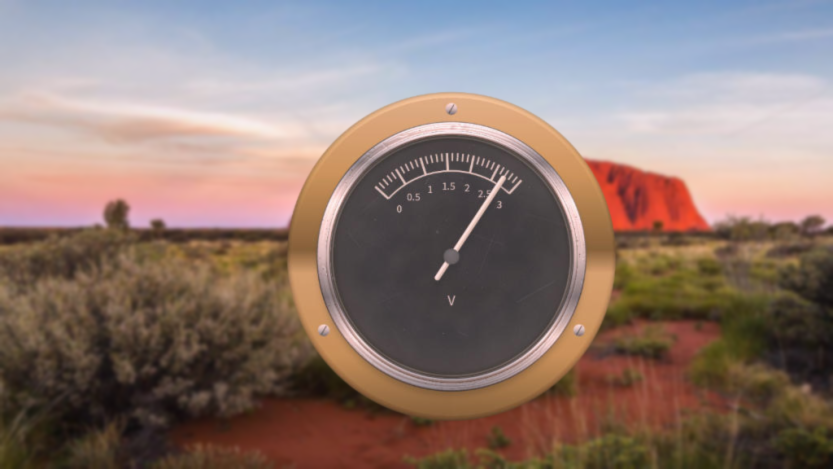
2.7 V
